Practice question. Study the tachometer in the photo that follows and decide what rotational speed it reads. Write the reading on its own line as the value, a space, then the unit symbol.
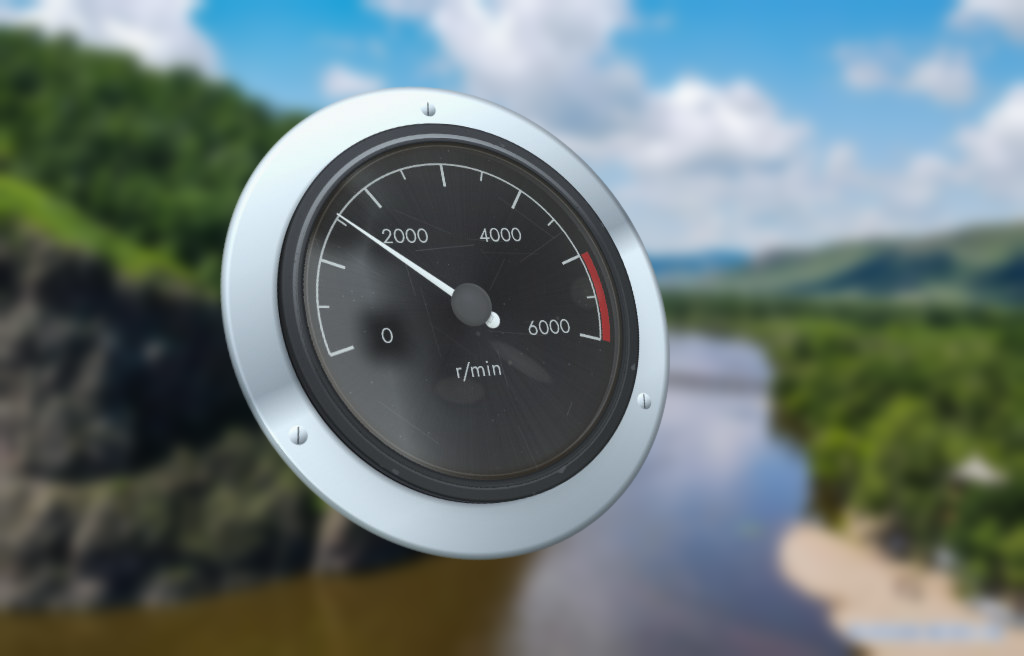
1500 rpm
